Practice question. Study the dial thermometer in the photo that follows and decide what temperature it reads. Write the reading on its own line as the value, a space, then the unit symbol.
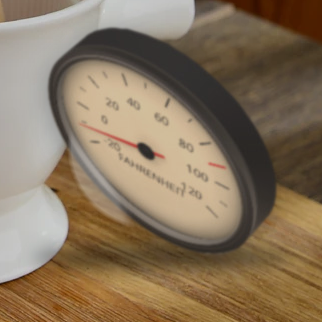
-10 °F
